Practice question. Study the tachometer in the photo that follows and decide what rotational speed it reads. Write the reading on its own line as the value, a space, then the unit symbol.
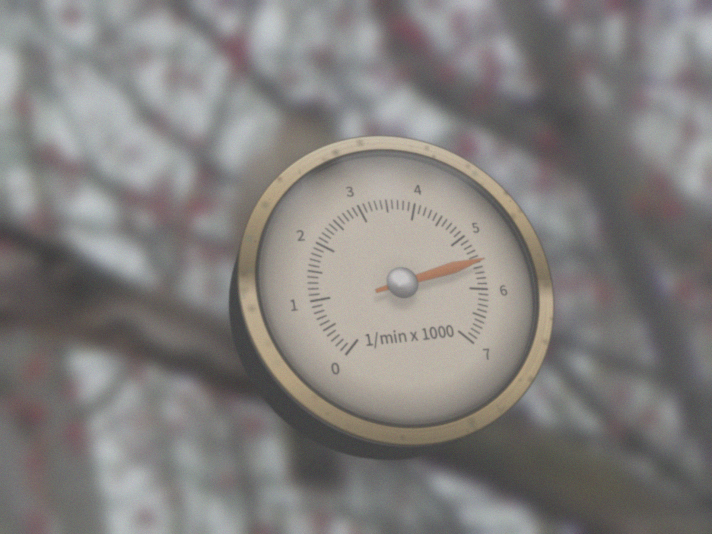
5500 rpm
